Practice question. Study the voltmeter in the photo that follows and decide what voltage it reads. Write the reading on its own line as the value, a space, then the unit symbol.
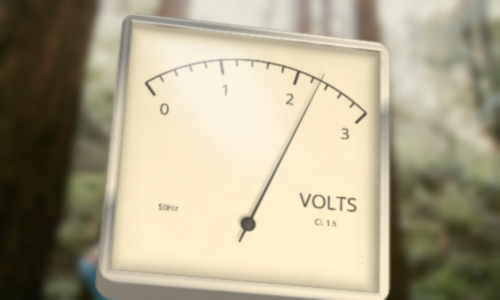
2.3 V
